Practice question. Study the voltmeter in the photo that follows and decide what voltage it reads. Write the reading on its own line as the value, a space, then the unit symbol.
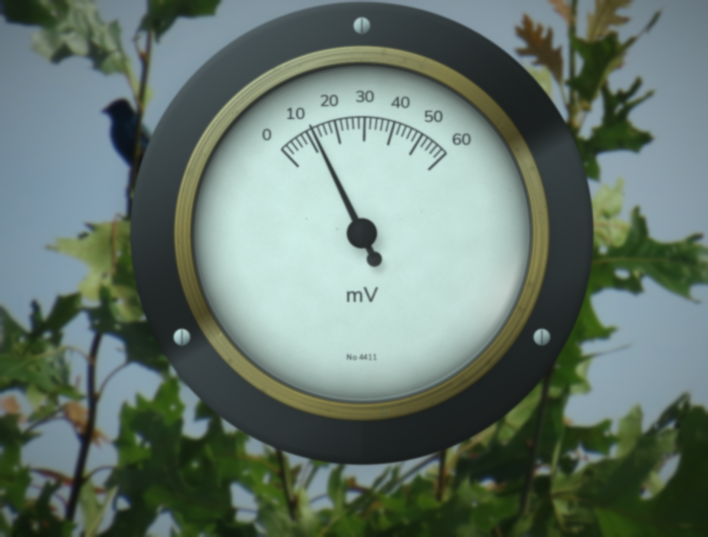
12 mV
